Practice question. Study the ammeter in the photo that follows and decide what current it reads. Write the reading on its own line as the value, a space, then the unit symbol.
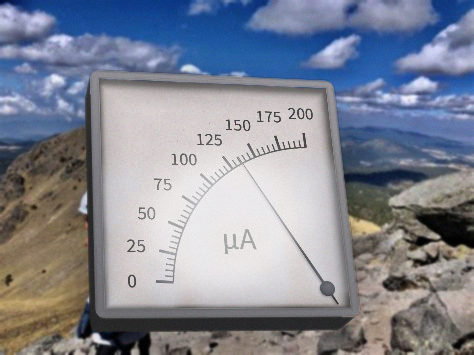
135 µA
